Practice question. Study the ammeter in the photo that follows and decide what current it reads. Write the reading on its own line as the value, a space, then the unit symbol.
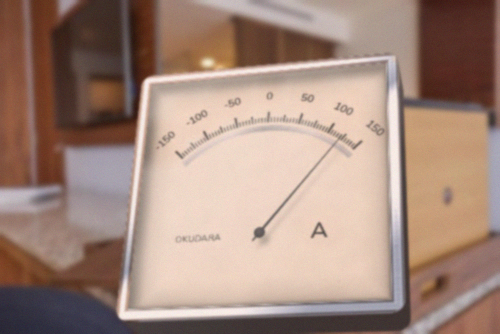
125 A
